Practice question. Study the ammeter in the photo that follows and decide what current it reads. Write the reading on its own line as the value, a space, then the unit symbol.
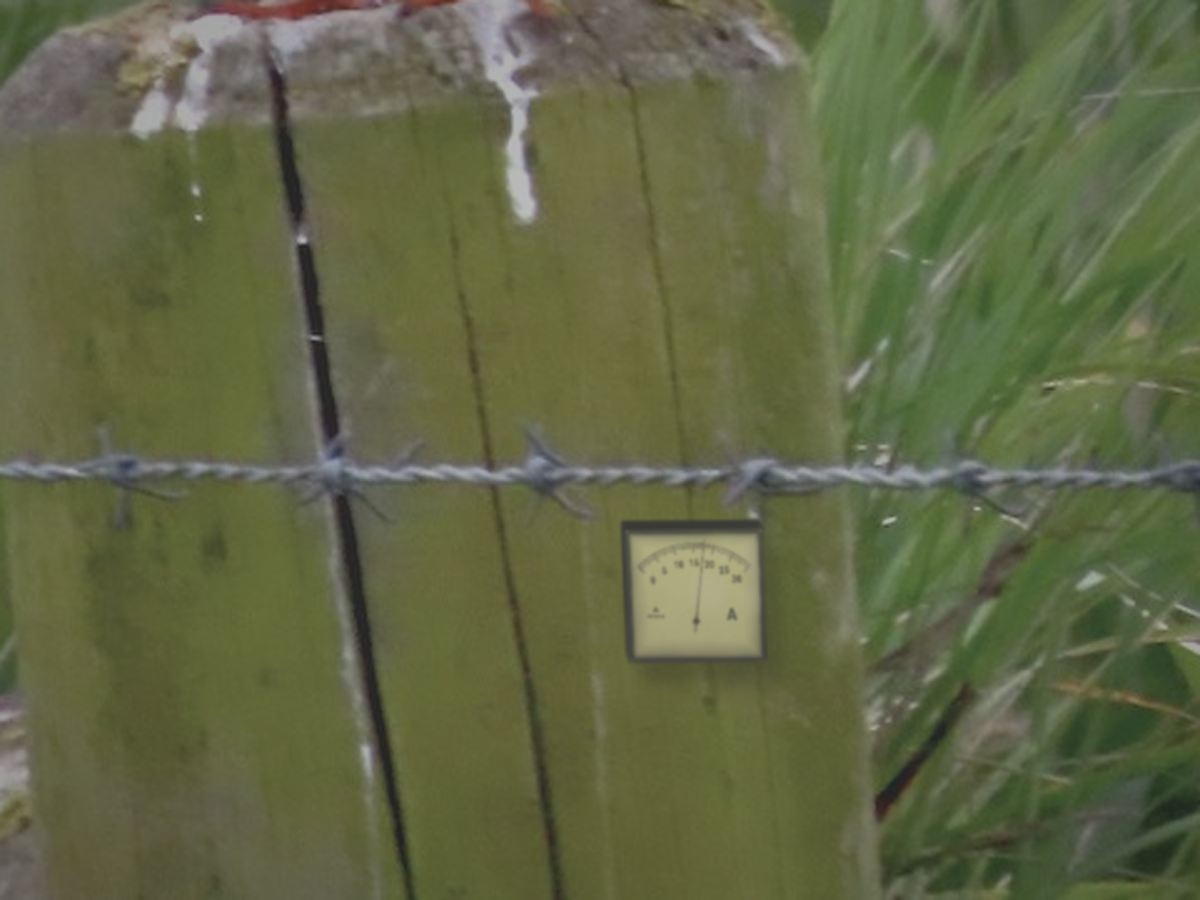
17.5 A
